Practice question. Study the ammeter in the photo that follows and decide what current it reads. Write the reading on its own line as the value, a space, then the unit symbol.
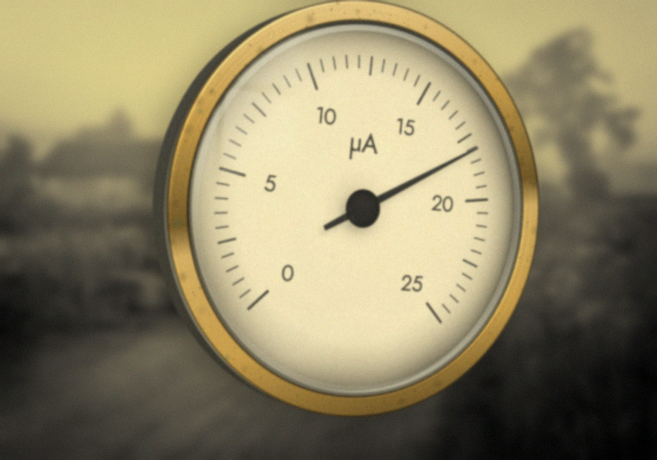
18 µA
